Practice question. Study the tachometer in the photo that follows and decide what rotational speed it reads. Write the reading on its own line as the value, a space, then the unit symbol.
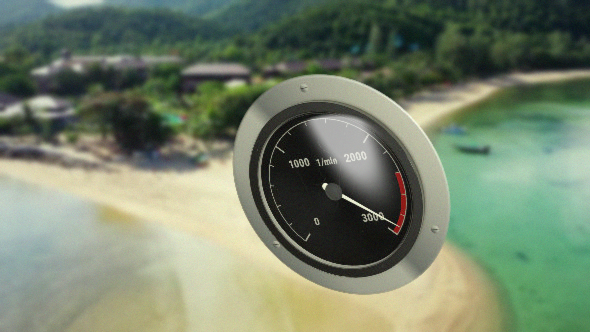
2900 rpm
